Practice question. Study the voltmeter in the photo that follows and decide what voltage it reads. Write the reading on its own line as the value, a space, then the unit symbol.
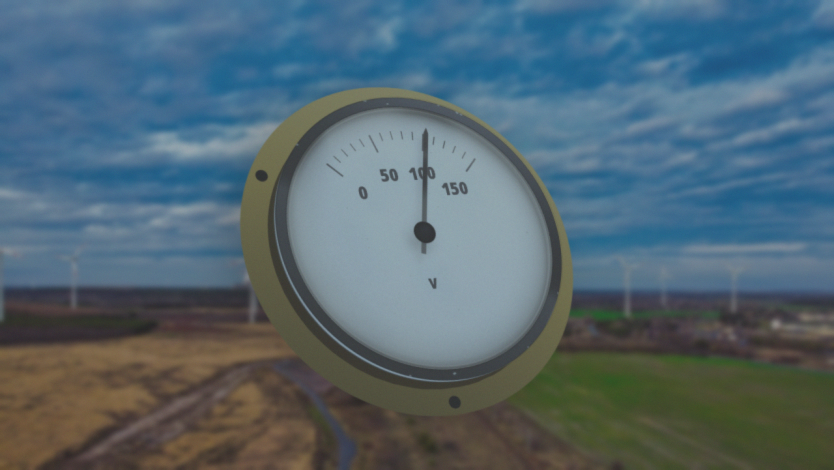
100 V
